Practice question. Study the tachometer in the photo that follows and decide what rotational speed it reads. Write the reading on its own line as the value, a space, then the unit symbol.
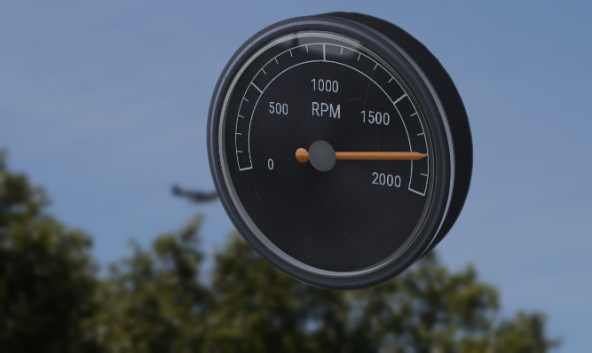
1800 rpm
